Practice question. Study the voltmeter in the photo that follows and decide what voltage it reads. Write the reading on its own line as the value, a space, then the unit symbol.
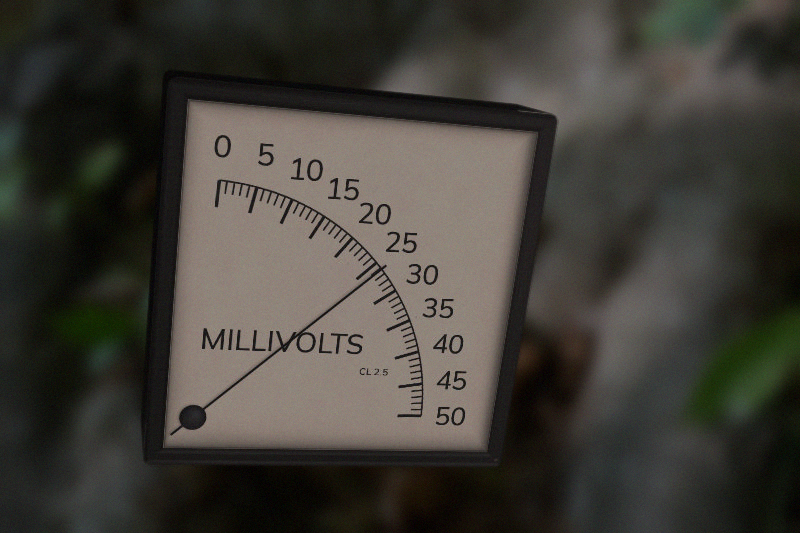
26 mV
